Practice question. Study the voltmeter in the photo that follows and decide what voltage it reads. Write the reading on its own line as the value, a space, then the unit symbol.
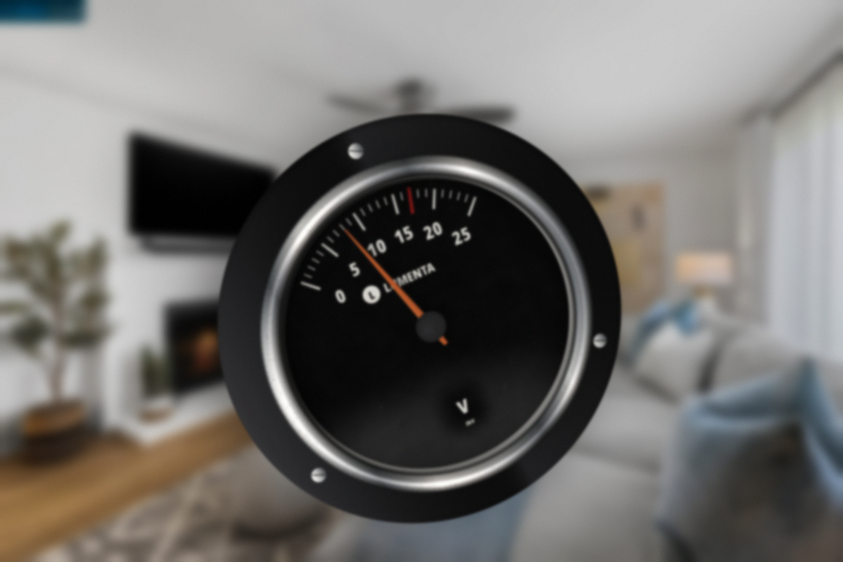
8 V
